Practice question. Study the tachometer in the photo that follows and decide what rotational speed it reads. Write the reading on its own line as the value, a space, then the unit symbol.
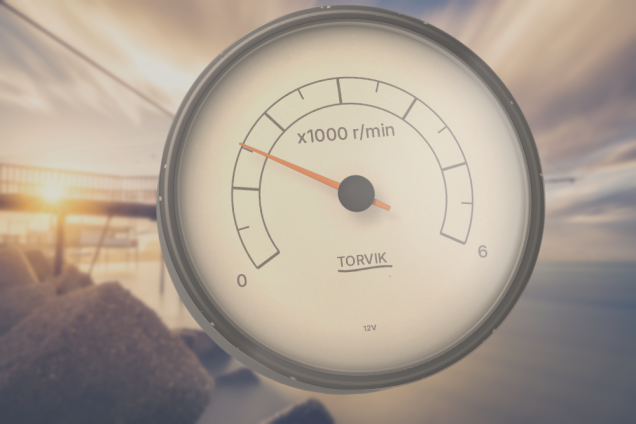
1500 rpm
